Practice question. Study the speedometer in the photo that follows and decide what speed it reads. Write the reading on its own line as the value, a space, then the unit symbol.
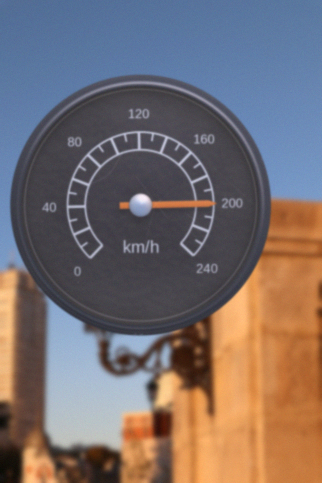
200 km/h
